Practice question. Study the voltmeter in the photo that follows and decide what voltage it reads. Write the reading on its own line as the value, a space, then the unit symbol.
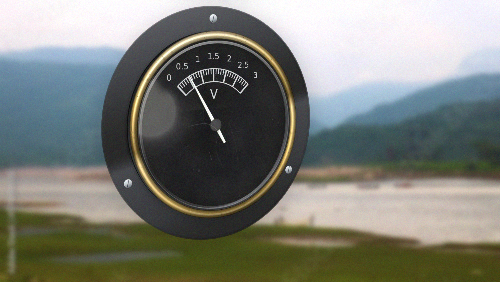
0.5 V
